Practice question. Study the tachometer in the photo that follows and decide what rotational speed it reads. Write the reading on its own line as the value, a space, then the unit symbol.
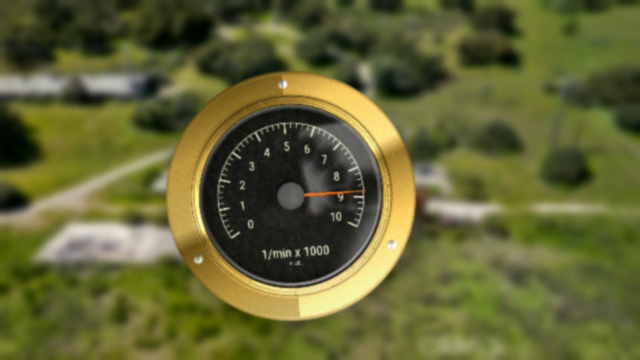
8800 rpm
